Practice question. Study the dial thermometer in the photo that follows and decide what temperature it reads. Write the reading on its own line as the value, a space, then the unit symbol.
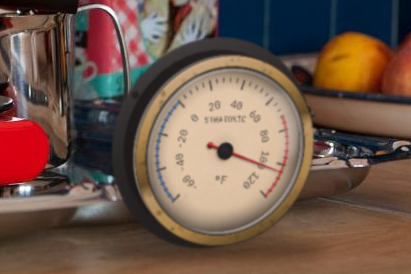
104 °F
